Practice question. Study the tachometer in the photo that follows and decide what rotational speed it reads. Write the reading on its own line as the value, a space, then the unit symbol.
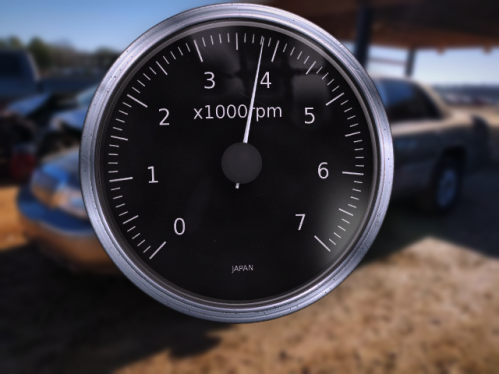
3800 rpm
